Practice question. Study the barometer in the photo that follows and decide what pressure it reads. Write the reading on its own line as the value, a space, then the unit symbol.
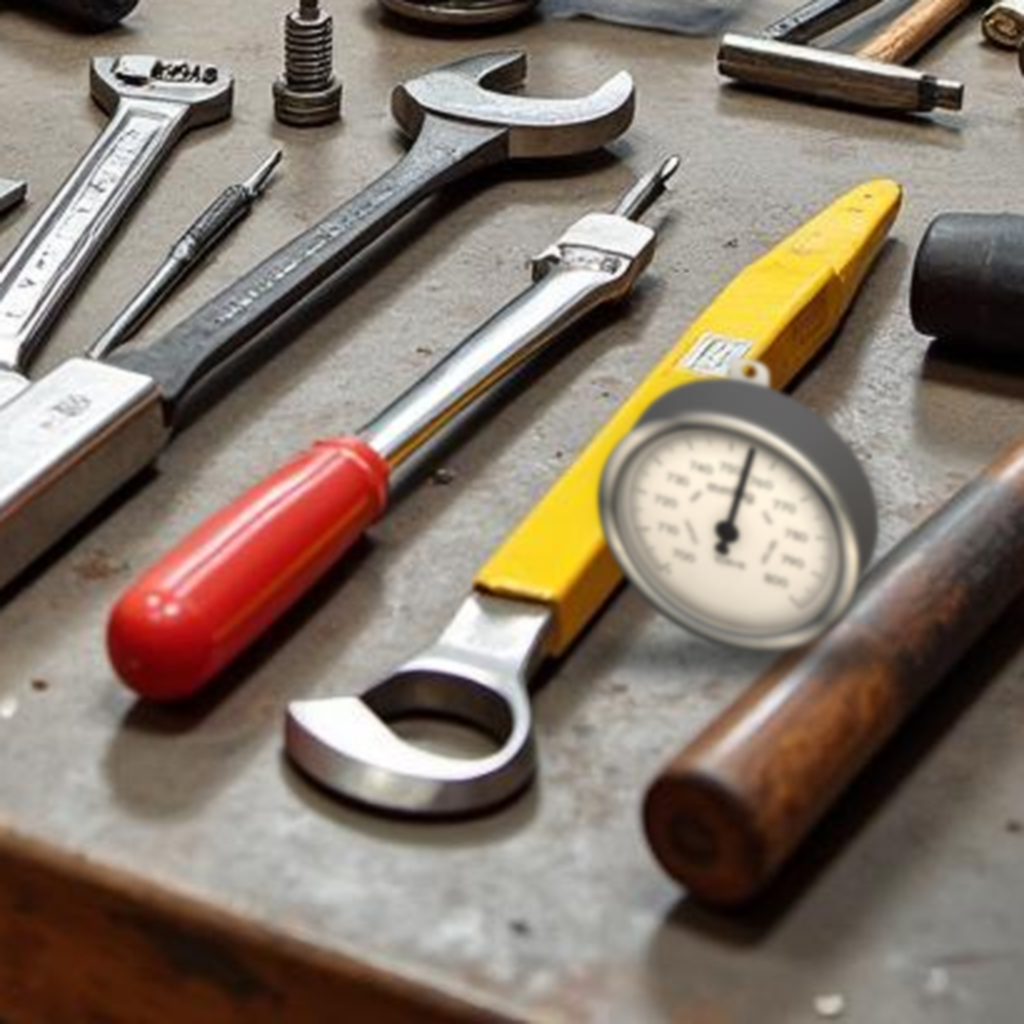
755 mmHg
